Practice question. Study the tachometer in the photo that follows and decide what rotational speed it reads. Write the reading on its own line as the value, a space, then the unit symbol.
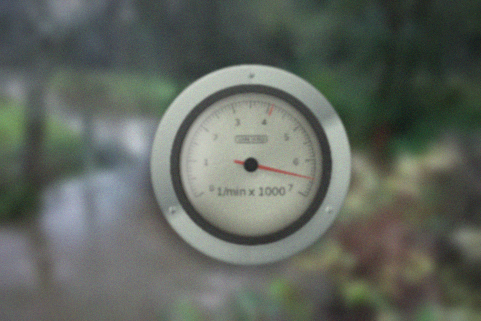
6500 rpm
